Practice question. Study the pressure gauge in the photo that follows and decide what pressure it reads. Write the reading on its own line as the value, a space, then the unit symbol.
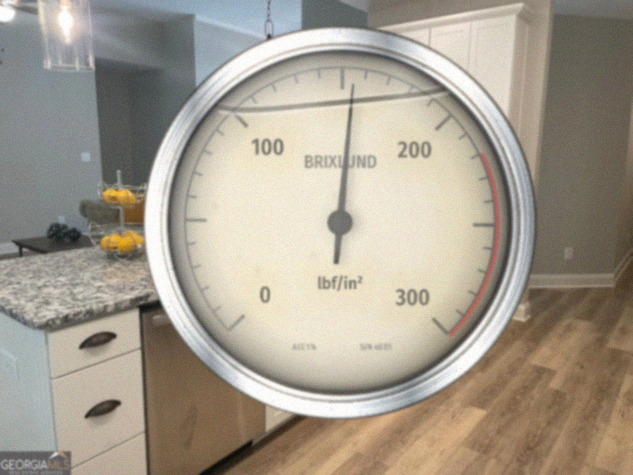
155 psi
